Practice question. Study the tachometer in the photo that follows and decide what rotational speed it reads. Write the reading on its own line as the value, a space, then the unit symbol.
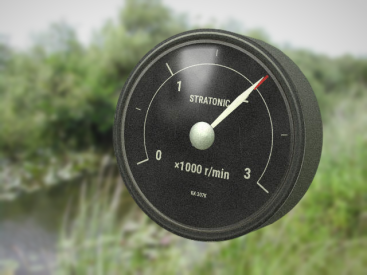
2000 rpm
